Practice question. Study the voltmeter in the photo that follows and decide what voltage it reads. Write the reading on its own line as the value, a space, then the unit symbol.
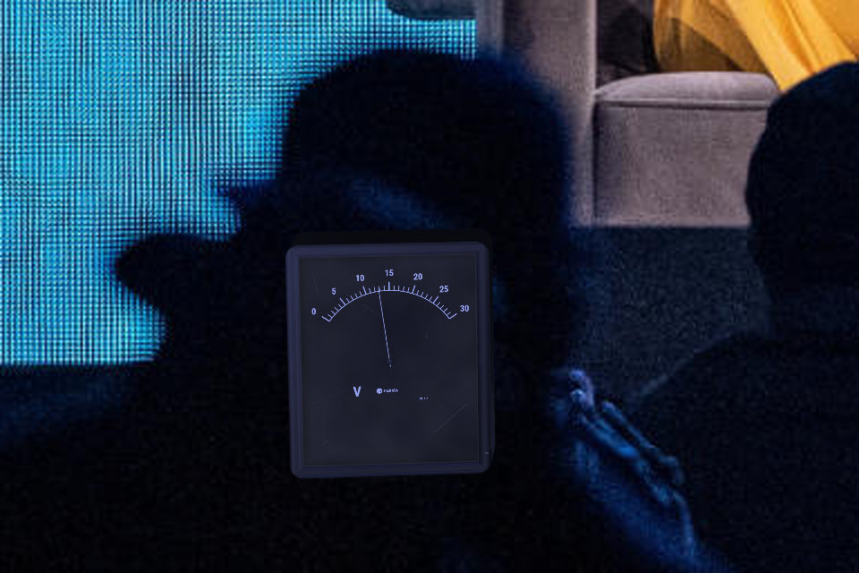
13 V
